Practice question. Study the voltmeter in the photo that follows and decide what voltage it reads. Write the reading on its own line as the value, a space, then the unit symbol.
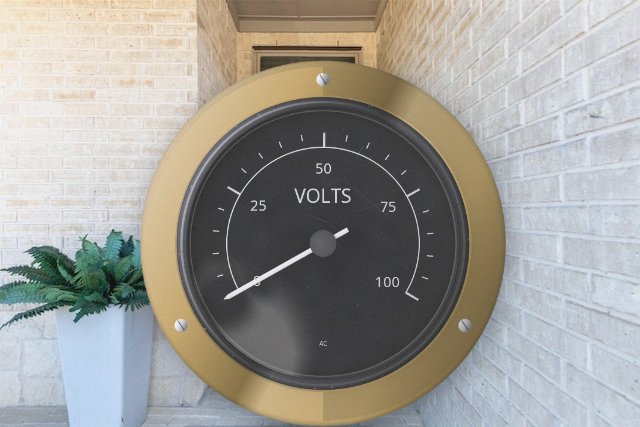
0 V
